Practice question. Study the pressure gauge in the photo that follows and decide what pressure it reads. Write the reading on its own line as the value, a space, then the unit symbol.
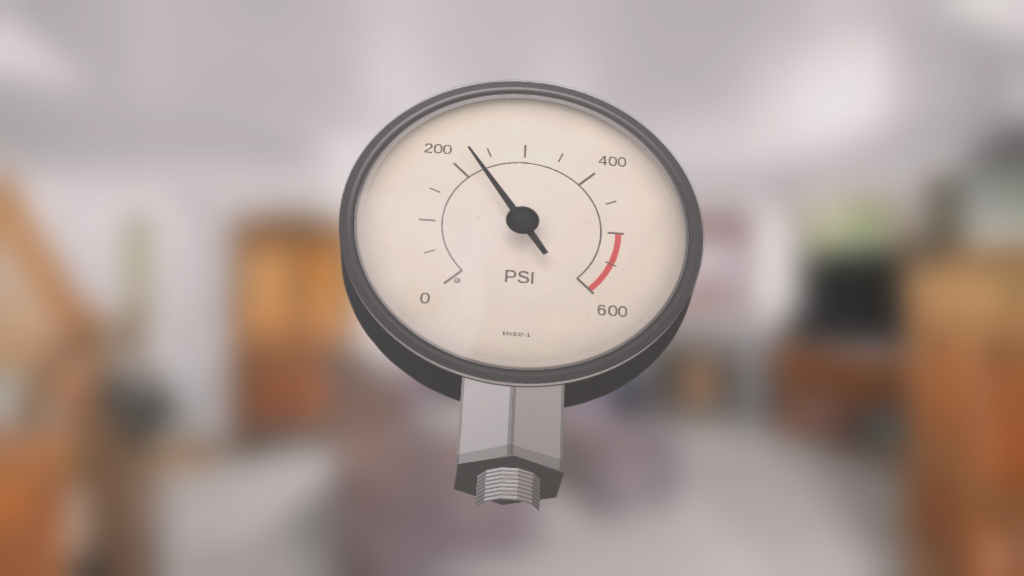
225 psi
